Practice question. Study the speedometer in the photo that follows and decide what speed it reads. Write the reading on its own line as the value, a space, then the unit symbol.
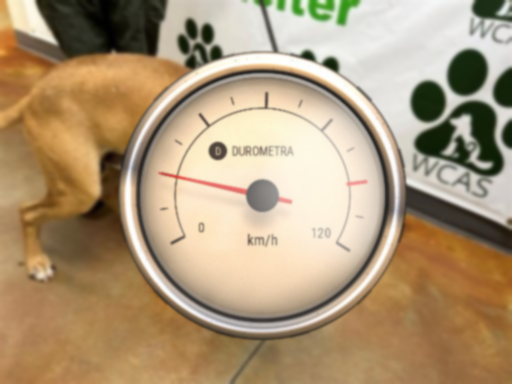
20 km/h
